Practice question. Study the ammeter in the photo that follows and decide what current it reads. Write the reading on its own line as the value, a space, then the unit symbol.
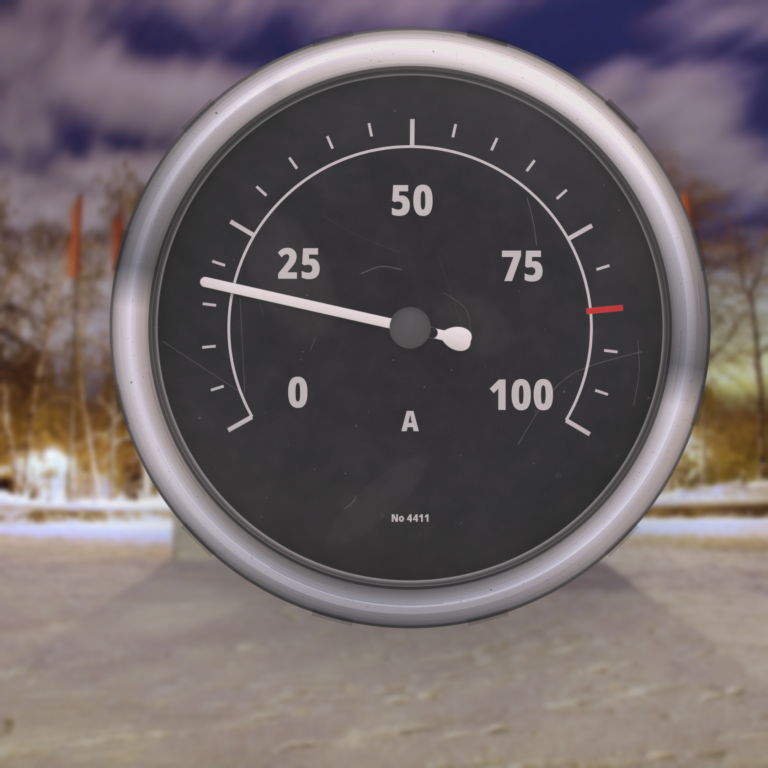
17.5 A
